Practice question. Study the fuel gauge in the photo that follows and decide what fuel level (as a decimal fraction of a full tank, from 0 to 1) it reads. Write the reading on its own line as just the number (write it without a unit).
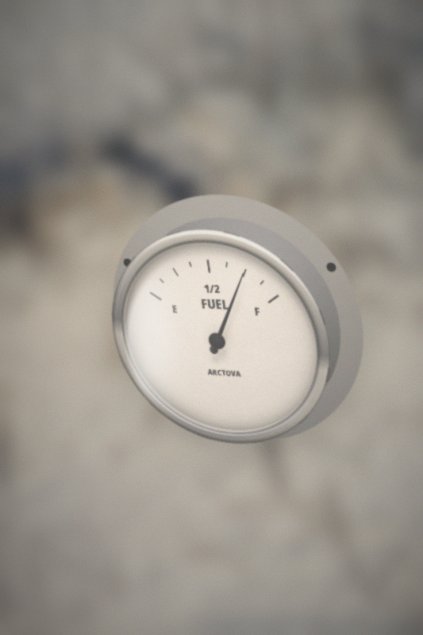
0.75
